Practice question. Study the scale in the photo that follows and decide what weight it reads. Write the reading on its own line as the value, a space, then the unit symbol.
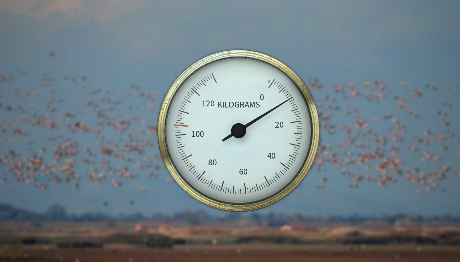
10 kg
